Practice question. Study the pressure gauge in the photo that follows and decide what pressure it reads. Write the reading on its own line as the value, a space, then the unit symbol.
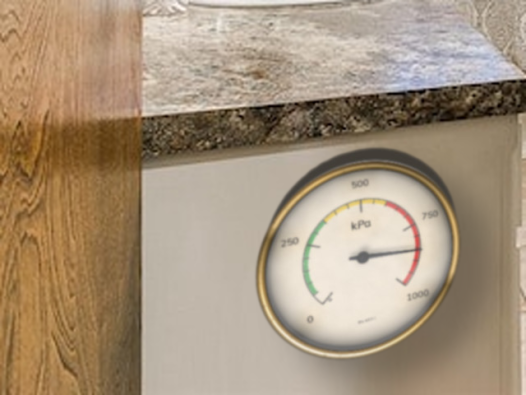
850 kPa
